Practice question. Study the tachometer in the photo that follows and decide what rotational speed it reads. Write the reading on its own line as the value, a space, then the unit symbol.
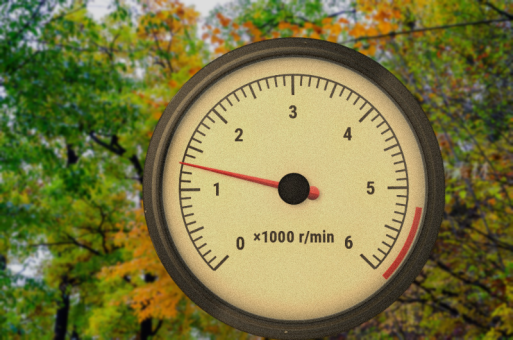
1300 rpm
